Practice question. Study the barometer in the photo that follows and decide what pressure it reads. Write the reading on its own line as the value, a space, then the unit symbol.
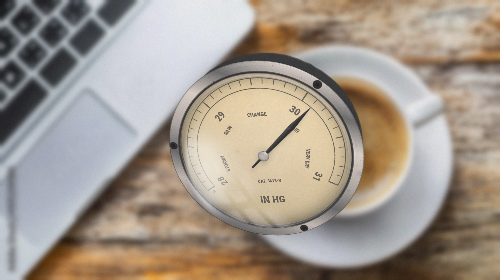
30.1 inHg
